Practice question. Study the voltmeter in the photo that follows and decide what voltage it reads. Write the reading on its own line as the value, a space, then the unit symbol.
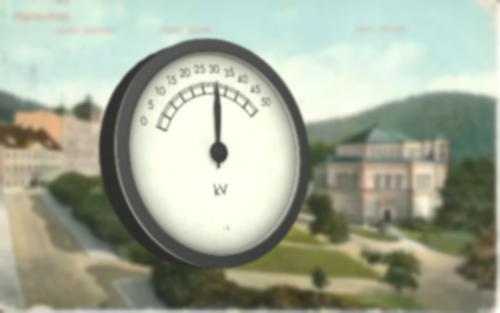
30 kV
